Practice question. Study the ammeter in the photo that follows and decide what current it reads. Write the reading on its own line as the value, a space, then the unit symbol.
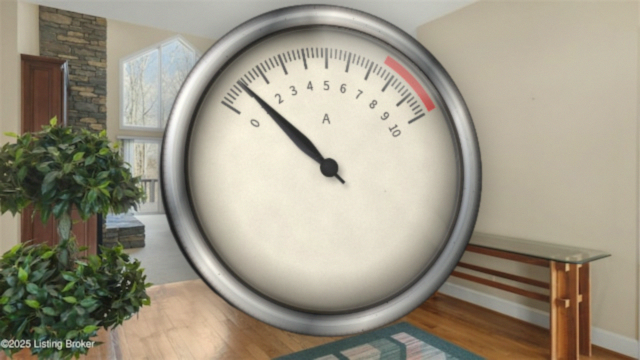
1 A
